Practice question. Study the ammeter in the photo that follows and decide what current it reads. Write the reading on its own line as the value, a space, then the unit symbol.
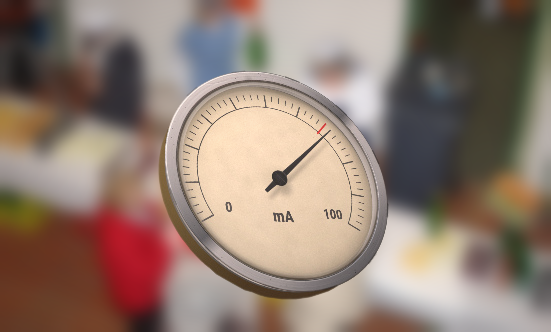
70 mA
